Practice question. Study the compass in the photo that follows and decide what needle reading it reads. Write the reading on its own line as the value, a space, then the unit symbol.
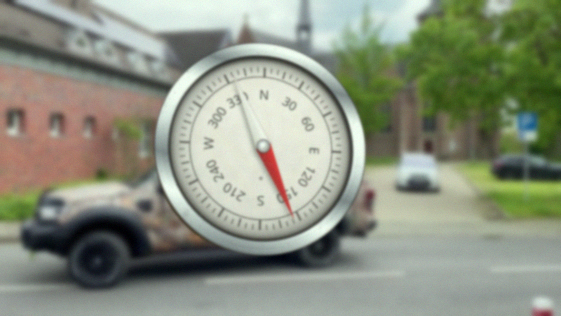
155 °
